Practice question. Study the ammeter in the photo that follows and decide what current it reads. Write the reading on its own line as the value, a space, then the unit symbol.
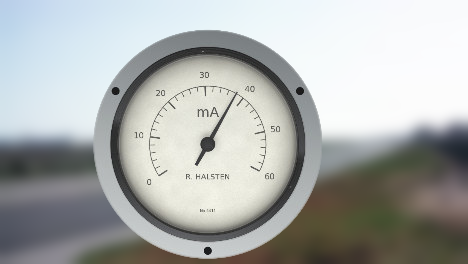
38 mA
